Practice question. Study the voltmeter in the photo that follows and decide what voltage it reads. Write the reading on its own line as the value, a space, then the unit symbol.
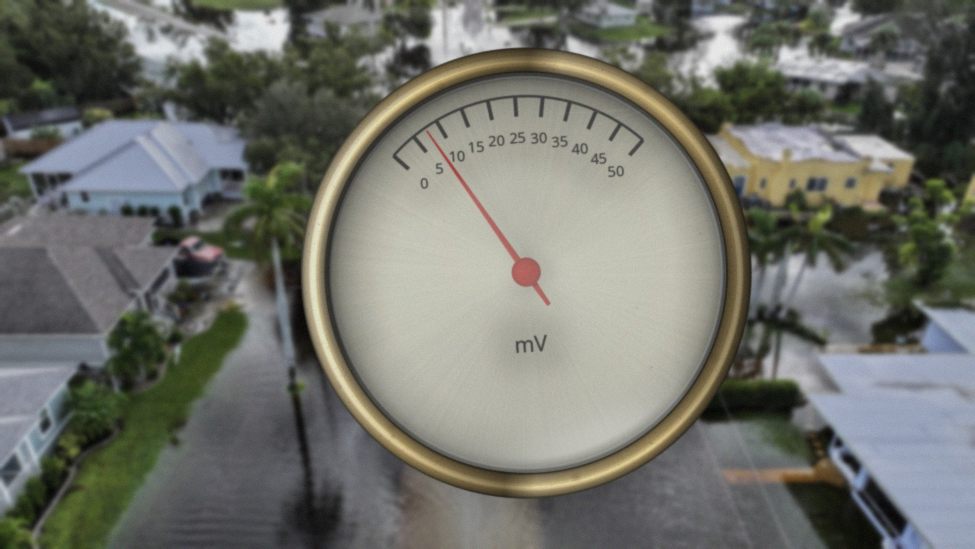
7.5 mV
